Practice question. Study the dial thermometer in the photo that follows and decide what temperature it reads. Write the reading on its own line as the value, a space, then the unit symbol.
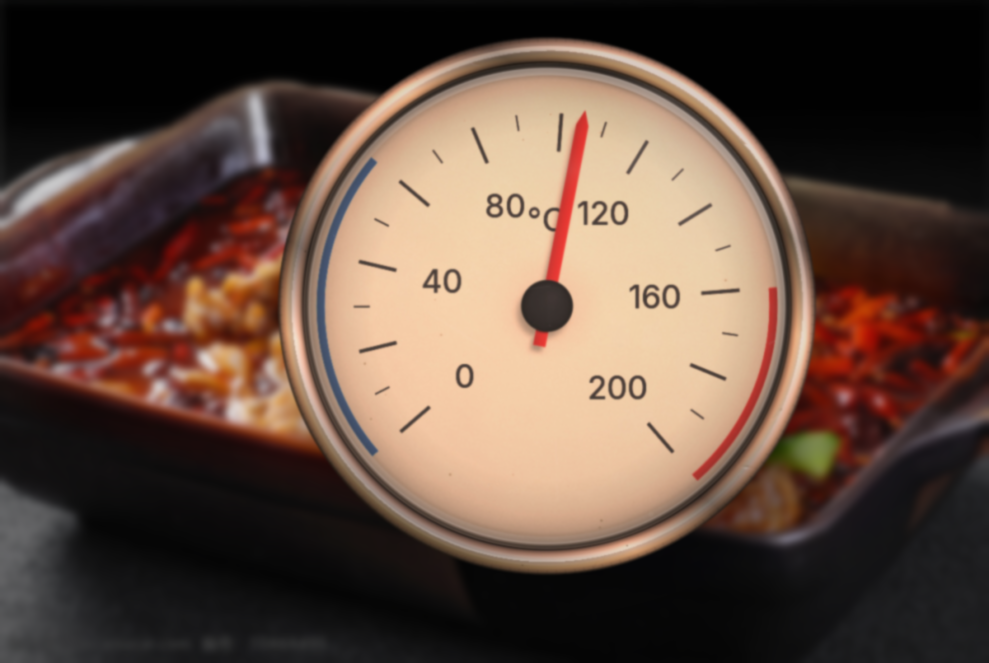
105 °C
